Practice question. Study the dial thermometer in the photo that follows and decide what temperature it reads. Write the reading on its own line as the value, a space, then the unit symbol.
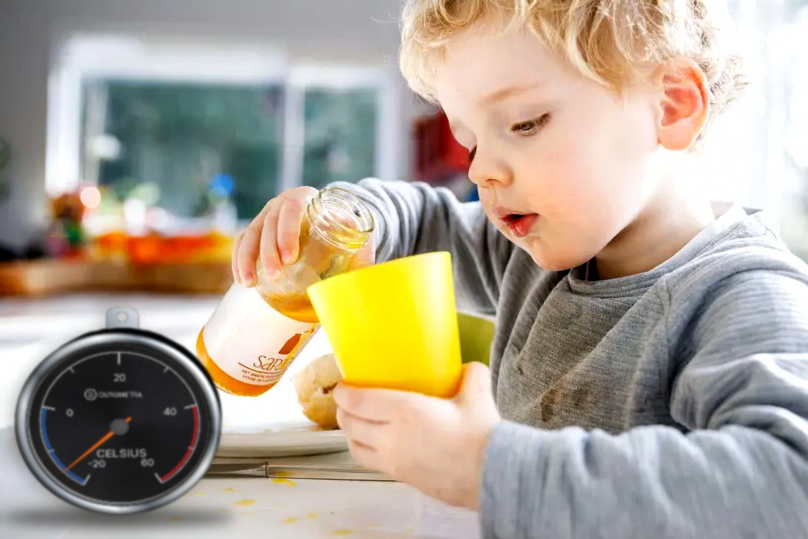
-15 °C
